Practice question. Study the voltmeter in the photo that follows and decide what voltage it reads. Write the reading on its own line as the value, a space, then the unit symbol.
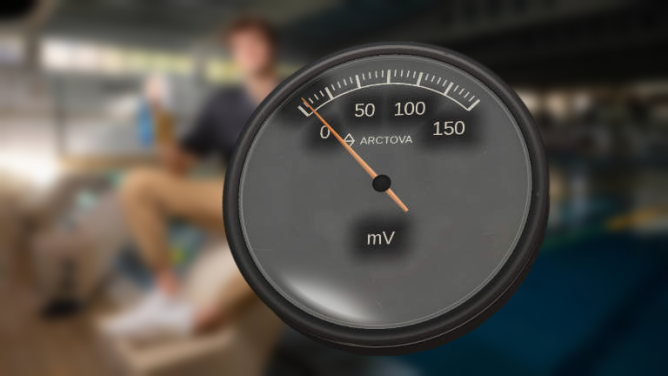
5 mV
